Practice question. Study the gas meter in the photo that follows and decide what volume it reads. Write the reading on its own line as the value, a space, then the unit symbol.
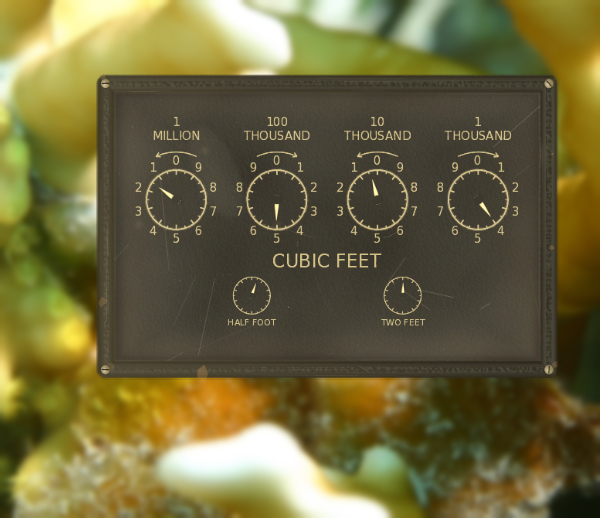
150400 ft³
